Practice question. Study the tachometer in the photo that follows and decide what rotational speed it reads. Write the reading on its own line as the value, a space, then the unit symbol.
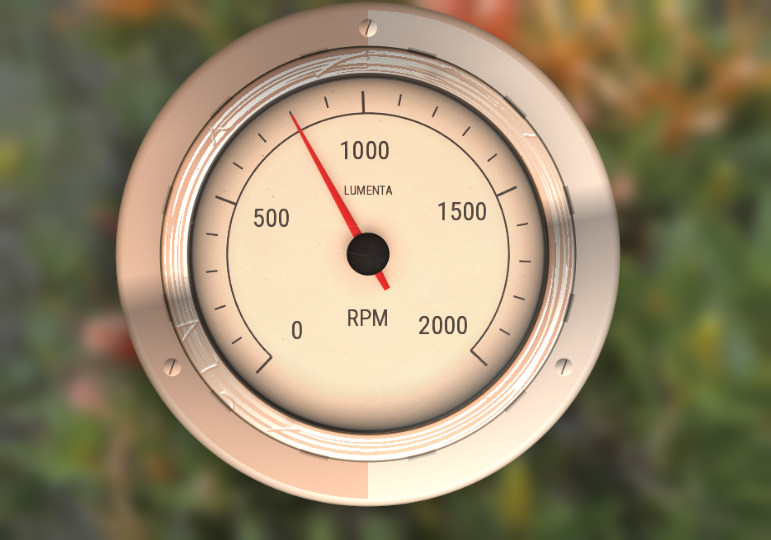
800 rpm
